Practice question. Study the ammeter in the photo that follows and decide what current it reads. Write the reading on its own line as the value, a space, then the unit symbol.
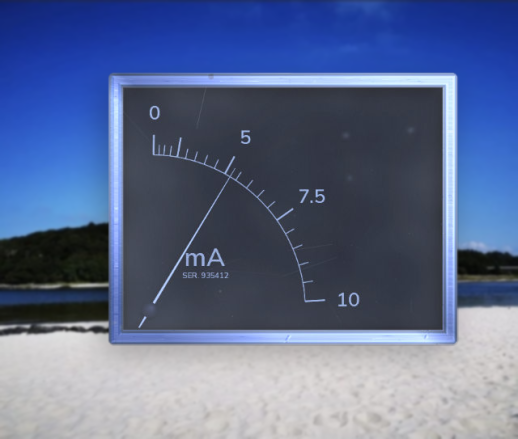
5.25 mA
